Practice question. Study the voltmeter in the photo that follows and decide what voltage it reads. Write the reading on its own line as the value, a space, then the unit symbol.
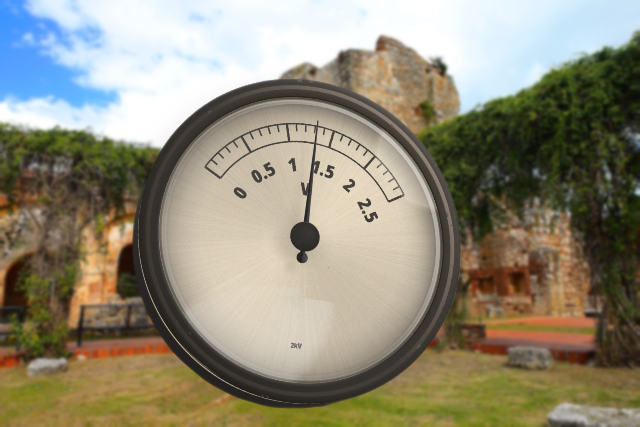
1.3 V
